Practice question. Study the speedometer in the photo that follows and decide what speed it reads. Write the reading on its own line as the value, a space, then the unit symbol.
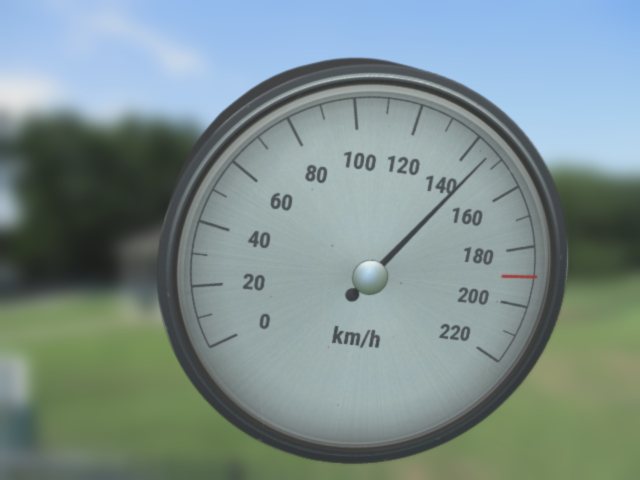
145 km/h
